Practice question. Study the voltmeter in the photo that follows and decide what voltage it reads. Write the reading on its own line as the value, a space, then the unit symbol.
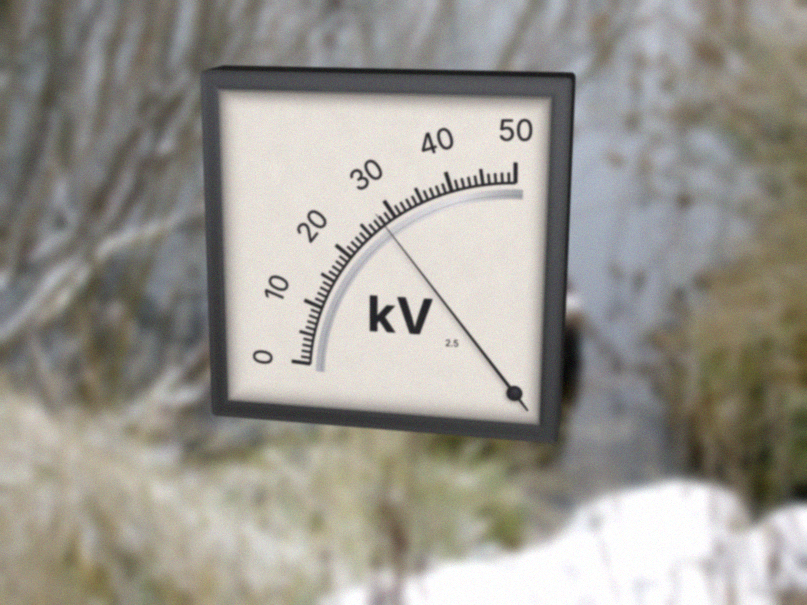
28 kV
